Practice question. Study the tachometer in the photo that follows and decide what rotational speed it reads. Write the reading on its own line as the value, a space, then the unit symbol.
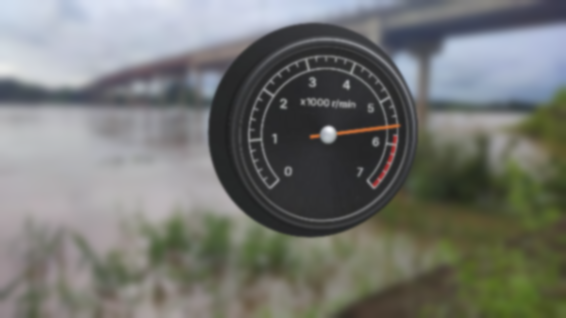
5600 rpm
